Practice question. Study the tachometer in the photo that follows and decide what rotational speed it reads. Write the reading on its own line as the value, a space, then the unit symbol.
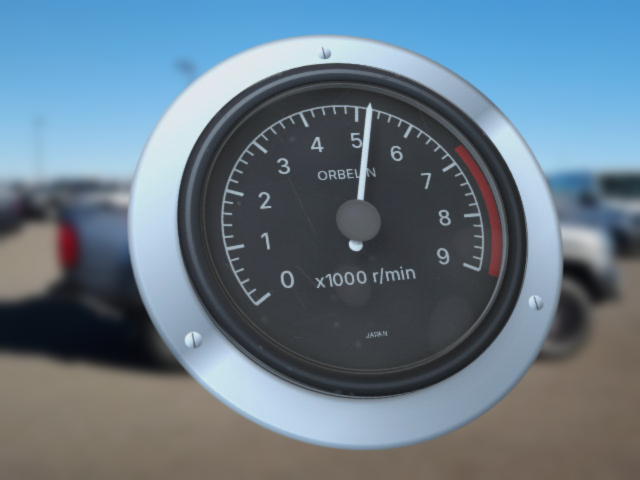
5200 rpm
